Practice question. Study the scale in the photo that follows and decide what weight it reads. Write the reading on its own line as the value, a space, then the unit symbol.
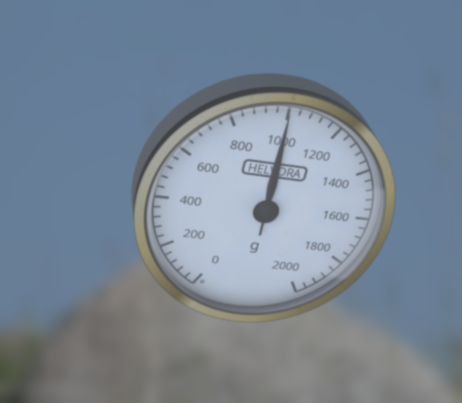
1000 g
